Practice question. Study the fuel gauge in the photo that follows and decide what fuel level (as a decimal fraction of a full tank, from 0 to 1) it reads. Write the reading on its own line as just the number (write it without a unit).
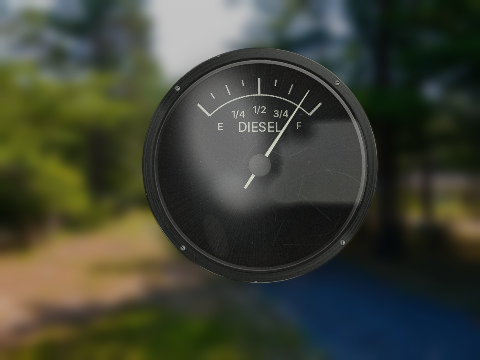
0.875
